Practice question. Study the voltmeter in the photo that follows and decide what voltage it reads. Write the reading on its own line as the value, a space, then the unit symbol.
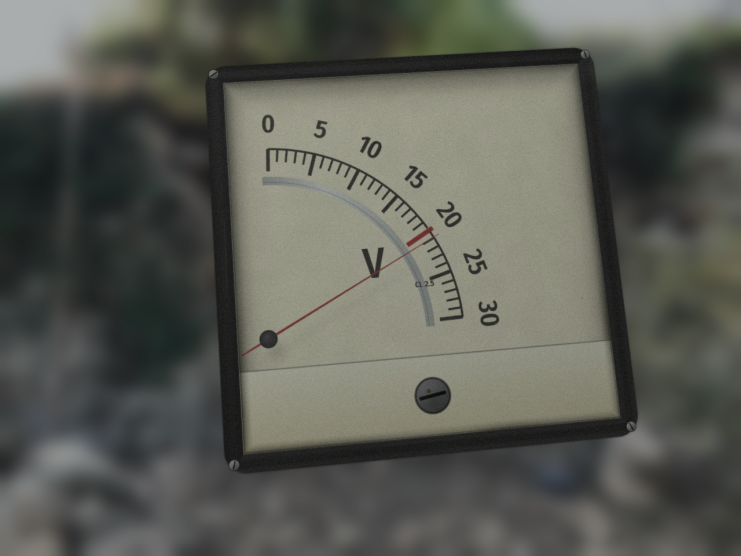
21 V
